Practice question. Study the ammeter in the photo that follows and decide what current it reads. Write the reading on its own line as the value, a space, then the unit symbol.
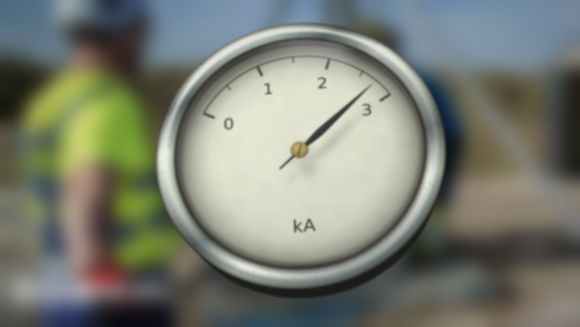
2.75 kA
